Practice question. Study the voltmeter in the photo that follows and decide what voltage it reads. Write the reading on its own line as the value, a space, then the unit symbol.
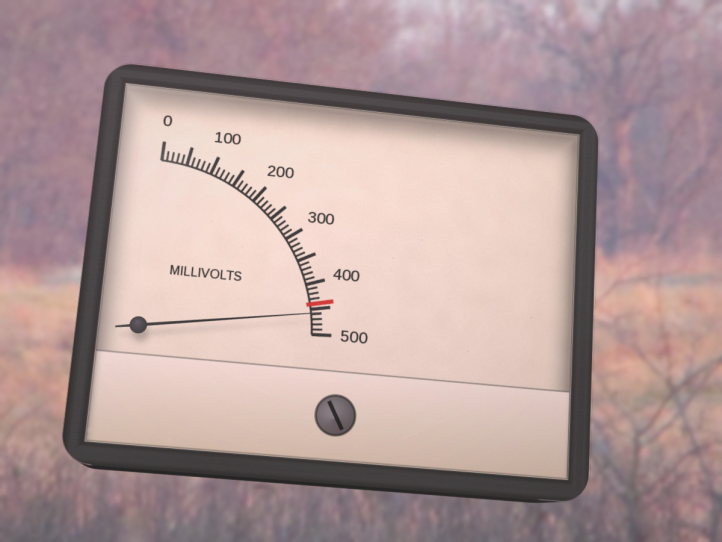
460 mV
